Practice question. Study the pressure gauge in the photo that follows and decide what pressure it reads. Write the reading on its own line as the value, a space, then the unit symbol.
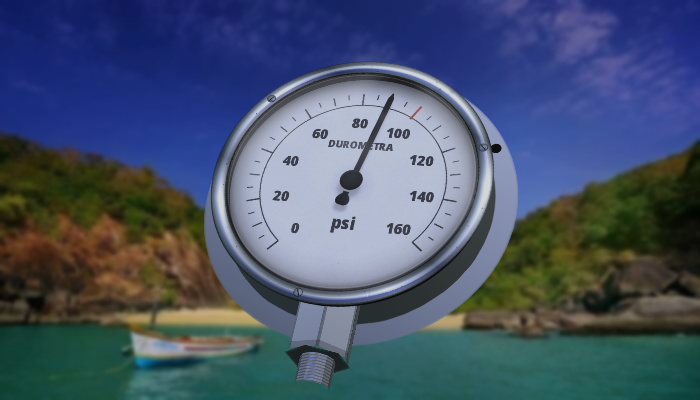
90 psi
